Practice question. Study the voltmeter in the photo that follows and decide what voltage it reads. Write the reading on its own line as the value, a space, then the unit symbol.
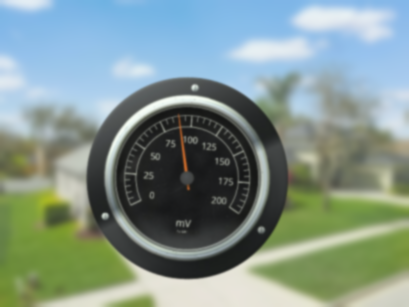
90 mV
